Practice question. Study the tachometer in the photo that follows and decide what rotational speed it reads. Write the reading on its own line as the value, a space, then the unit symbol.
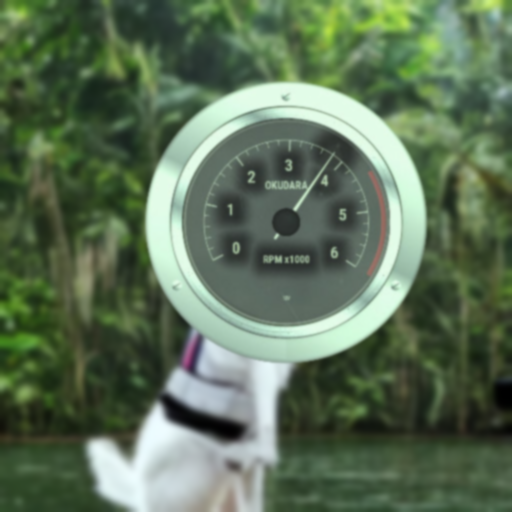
3800 rpm
